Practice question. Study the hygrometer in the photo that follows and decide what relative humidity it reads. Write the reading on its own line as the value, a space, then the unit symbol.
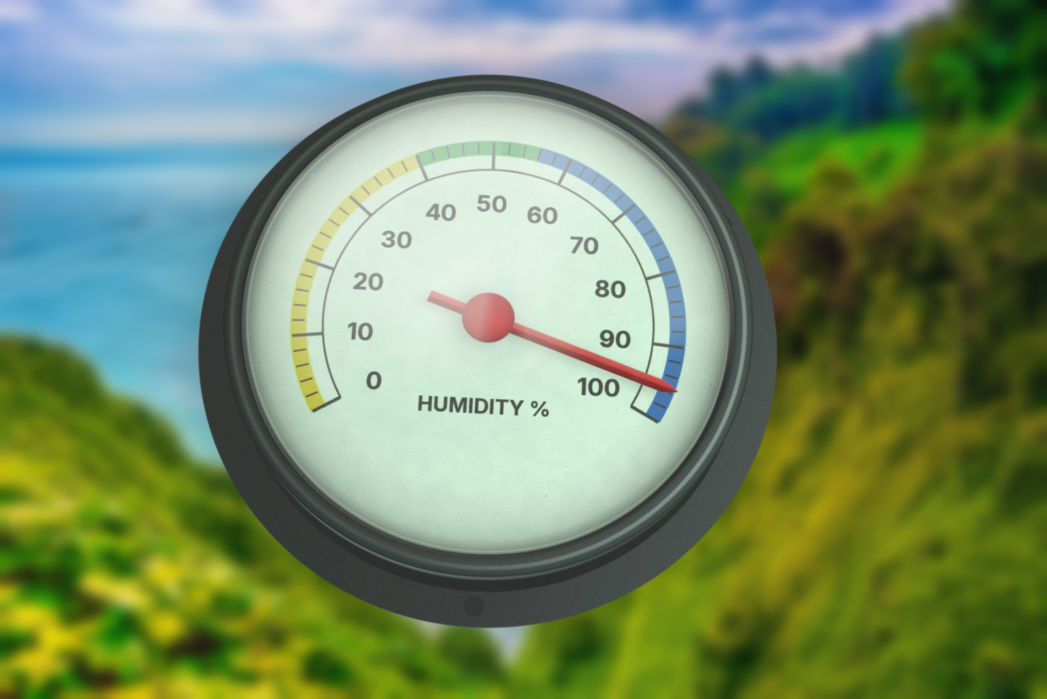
96 %
